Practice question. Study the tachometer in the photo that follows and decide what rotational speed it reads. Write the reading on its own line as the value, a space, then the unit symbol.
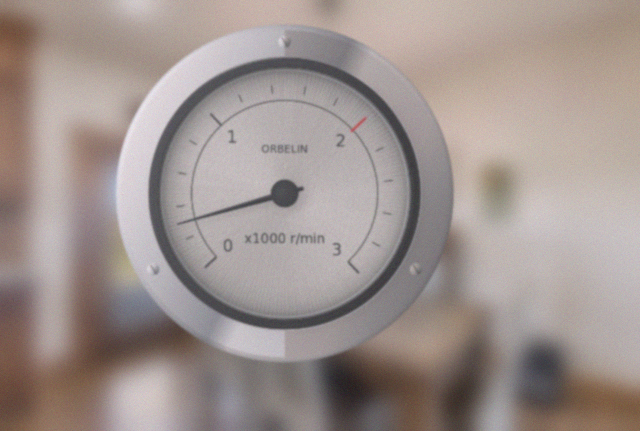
300 rpm
